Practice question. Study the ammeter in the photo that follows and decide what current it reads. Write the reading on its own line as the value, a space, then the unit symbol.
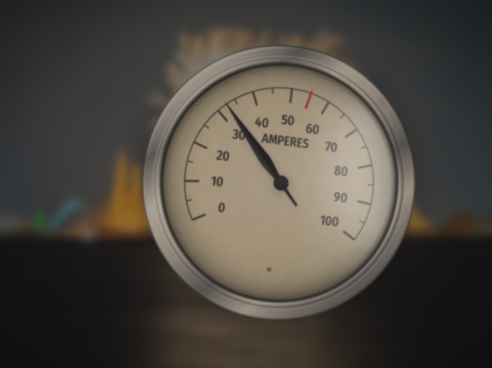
32.5 A
